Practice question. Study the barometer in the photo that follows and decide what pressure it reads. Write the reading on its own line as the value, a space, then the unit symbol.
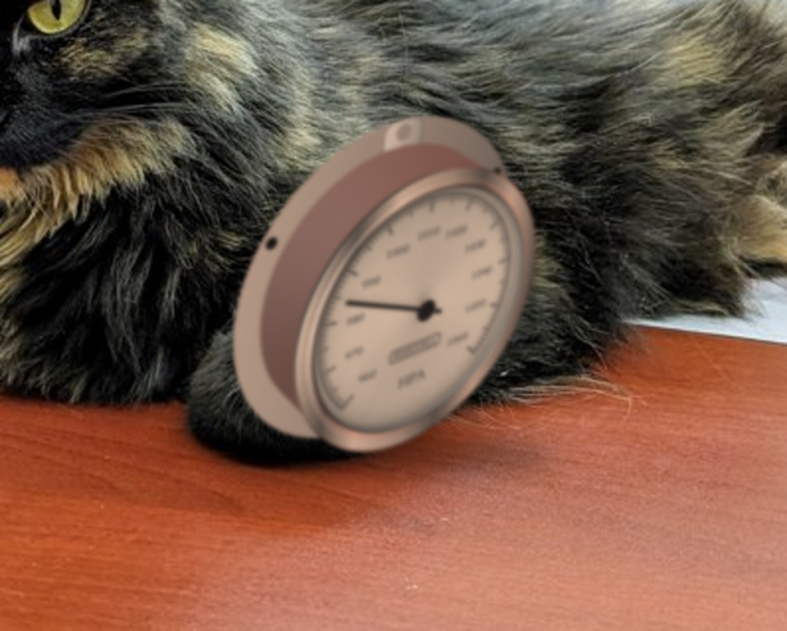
985 hPa
